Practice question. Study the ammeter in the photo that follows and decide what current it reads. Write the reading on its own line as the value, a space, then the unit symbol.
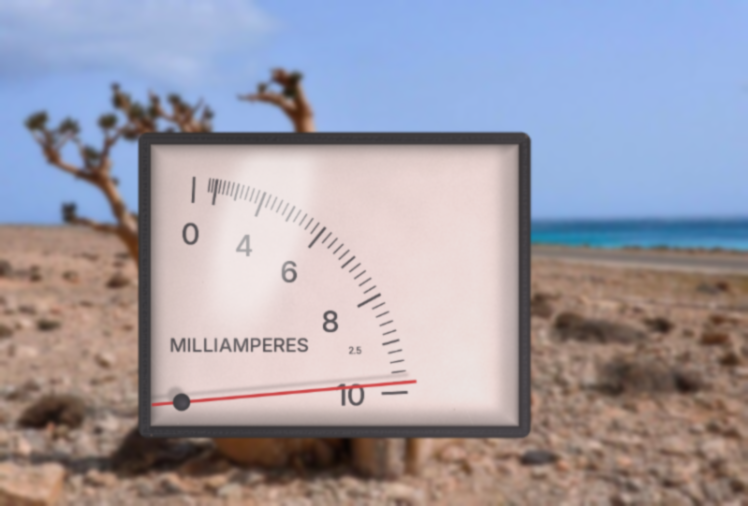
9.8 mA
